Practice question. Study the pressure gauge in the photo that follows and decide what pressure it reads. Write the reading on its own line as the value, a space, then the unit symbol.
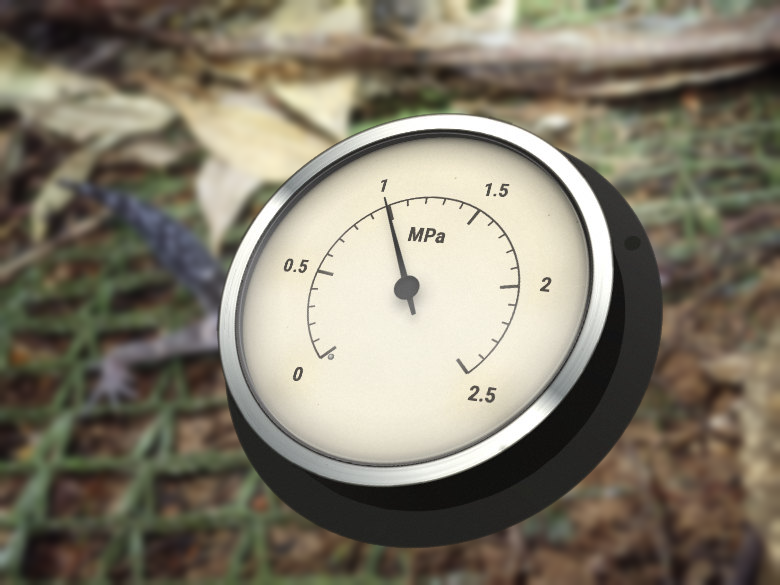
1 MPa
